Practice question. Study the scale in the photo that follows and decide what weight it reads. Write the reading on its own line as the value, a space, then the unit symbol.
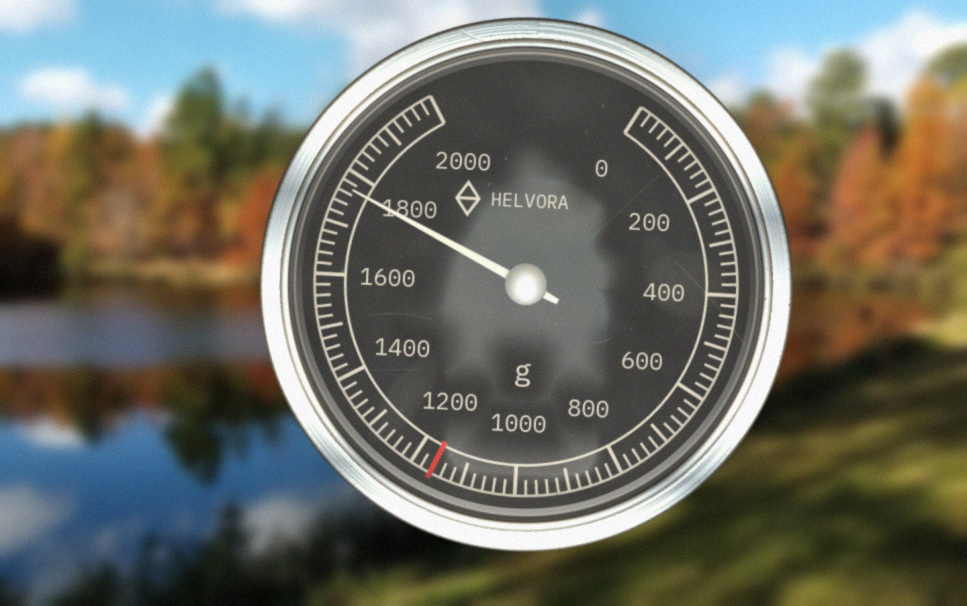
1770 g
